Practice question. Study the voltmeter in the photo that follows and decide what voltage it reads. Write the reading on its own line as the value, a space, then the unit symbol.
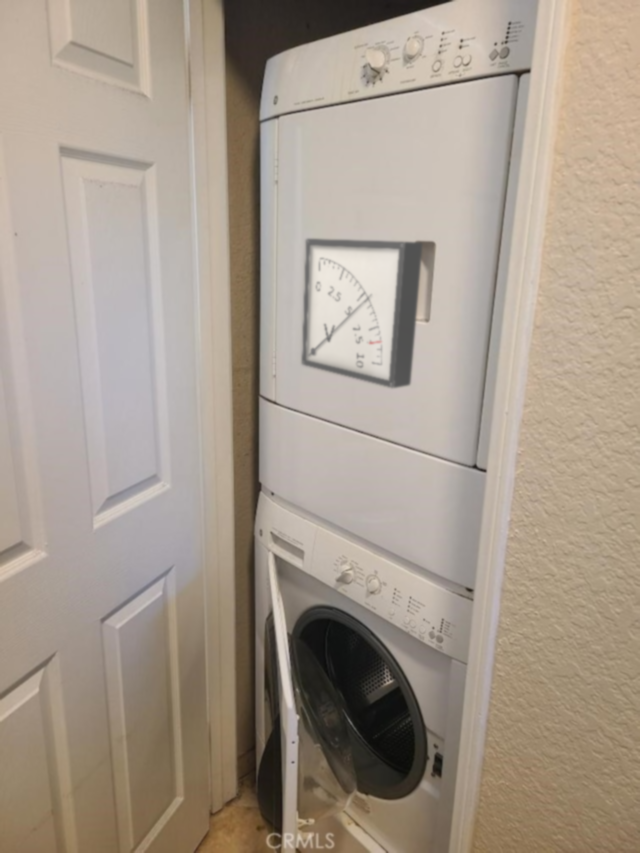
5.5 V
